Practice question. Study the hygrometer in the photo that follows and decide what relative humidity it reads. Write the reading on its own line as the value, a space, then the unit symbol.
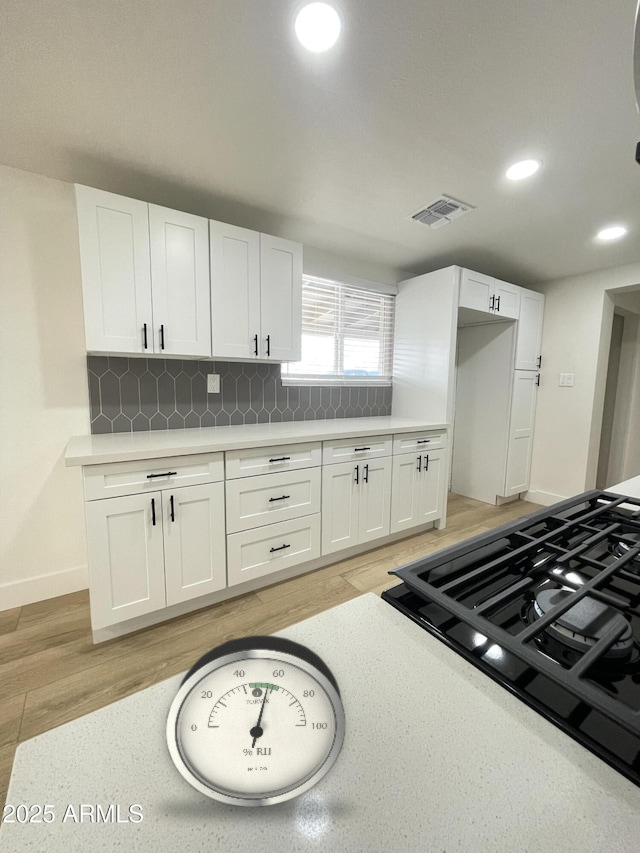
56 %
